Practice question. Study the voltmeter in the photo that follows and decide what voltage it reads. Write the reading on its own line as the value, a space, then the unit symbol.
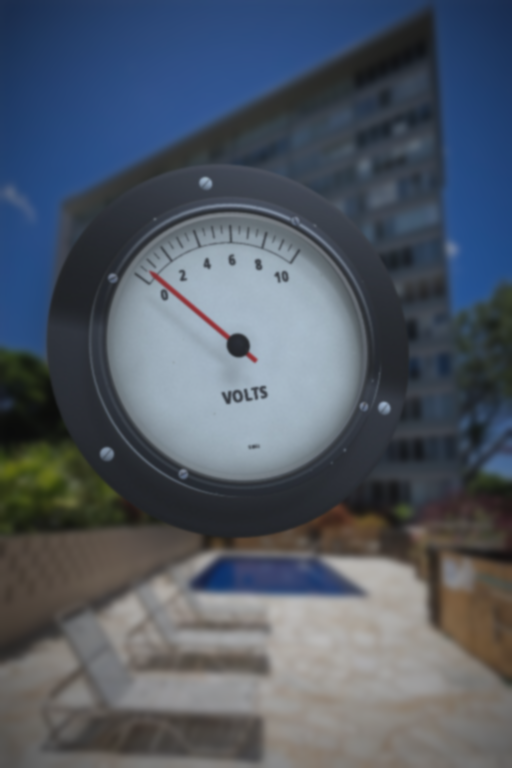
0.5 V
